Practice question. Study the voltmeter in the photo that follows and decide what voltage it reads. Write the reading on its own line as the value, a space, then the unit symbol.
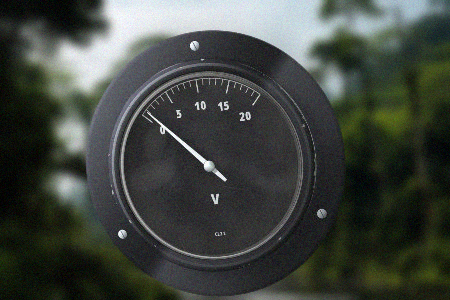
1 V
